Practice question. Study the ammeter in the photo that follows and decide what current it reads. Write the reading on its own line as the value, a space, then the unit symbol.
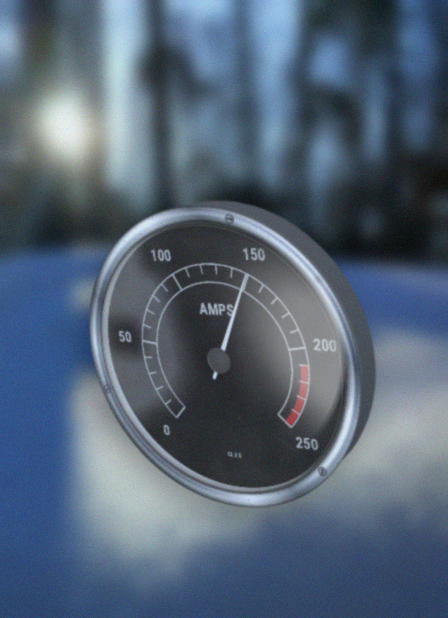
150 A
